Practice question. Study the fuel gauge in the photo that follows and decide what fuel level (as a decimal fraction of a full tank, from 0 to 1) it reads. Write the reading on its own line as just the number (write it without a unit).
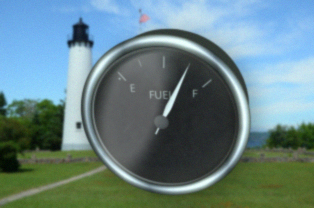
0.75
